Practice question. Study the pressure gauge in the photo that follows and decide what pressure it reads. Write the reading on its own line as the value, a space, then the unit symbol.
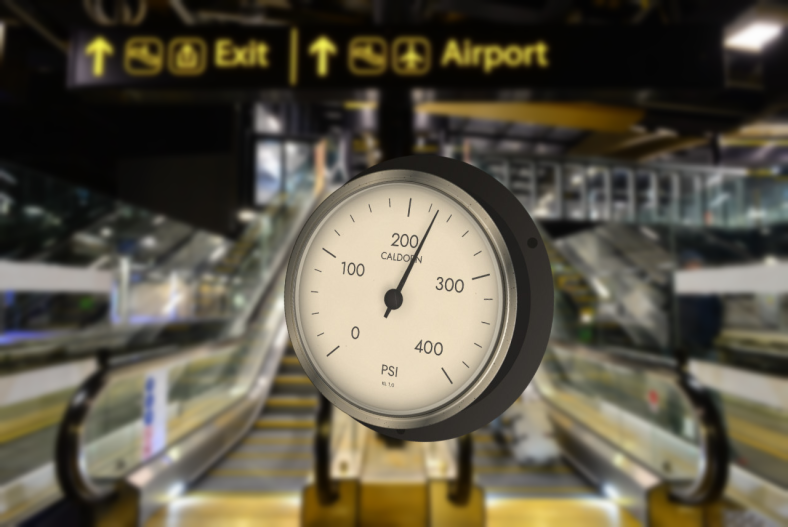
230 psi
